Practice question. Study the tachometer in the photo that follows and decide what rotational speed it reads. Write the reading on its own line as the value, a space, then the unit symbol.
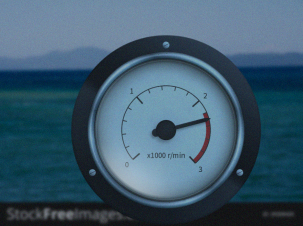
2300 rpm
